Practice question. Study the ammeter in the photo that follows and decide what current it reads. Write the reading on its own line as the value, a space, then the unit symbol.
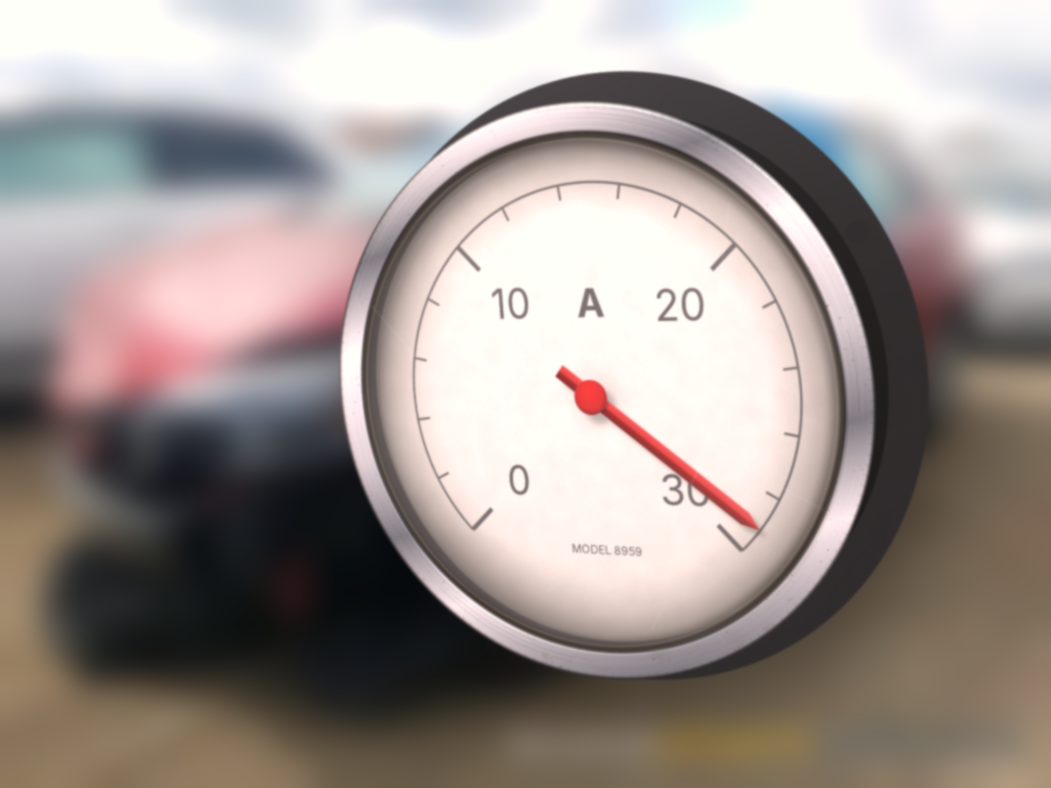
29 A
